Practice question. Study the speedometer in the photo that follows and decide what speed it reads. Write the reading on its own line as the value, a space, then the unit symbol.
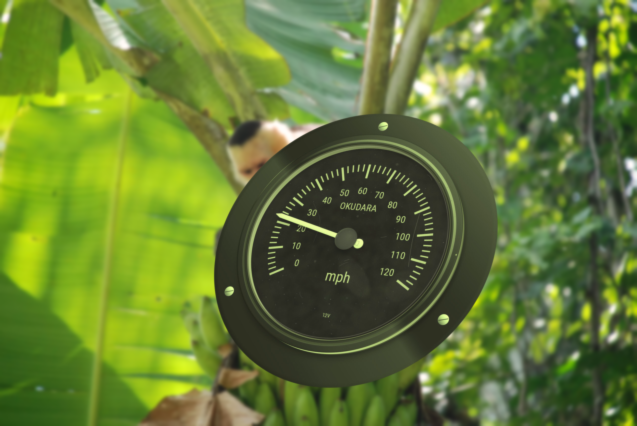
22 mph
